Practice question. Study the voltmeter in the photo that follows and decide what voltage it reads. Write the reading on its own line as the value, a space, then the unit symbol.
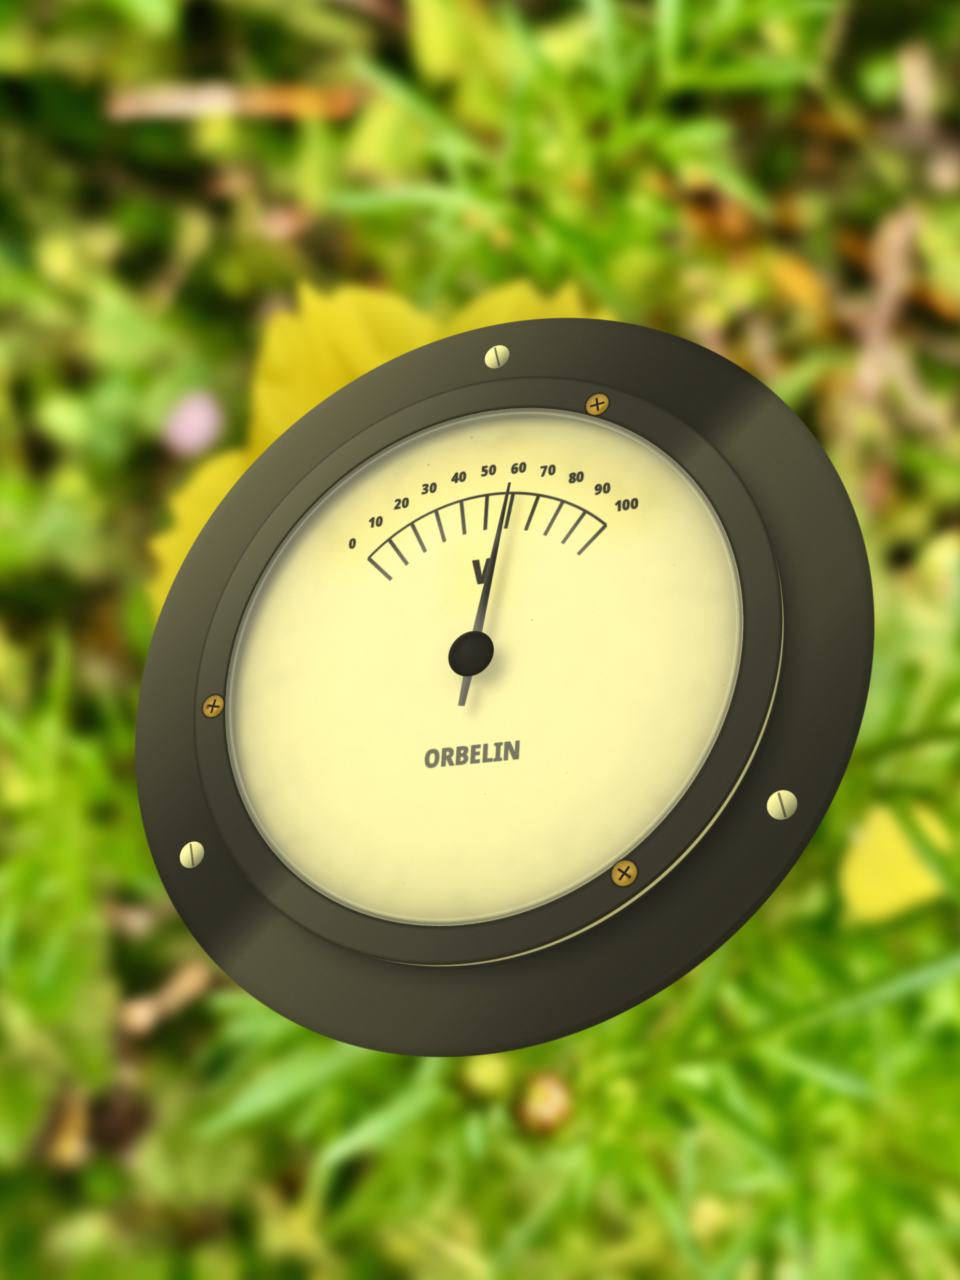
60 V
